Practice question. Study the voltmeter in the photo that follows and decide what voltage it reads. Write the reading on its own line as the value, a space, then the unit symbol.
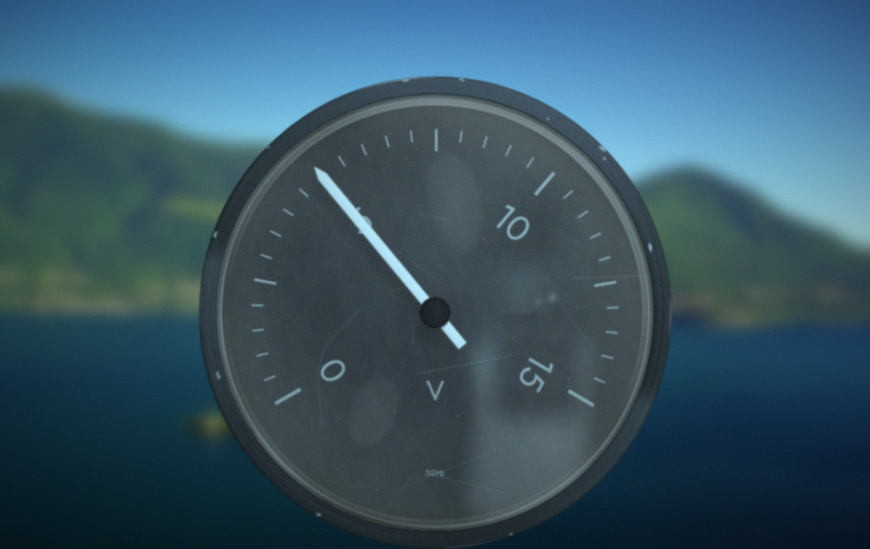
5 V
